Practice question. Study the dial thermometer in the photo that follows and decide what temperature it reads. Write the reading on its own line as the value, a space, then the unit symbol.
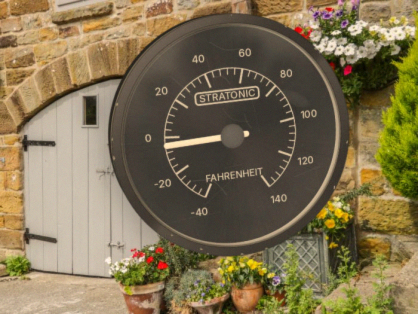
-4 °F
